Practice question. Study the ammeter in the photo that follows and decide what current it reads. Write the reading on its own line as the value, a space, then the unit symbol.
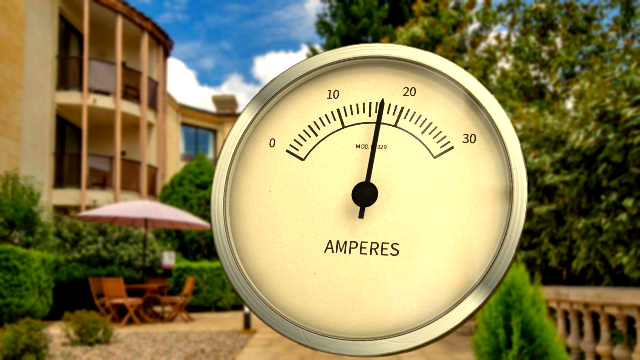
17 A
